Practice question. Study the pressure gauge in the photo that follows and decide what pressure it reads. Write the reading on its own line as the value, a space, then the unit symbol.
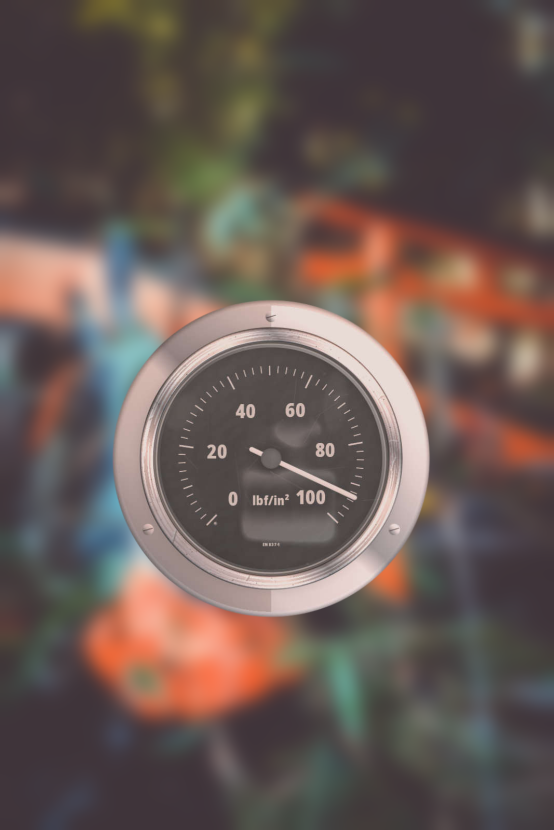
93 psi
